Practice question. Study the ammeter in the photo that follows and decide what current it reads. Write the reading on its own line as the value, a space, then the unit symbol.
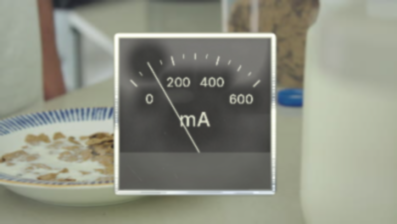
100 mA
